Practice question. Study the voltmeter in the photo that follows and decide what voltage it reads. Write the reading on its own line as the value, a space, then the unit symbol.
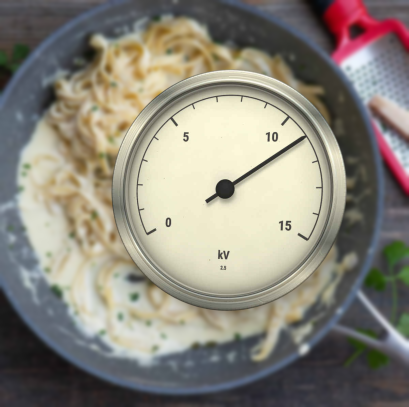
11 kV
